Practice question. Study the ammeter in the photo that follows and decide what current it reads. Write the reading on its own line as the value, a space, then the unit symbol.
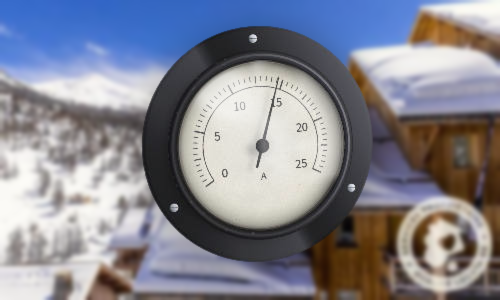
14.5 A
